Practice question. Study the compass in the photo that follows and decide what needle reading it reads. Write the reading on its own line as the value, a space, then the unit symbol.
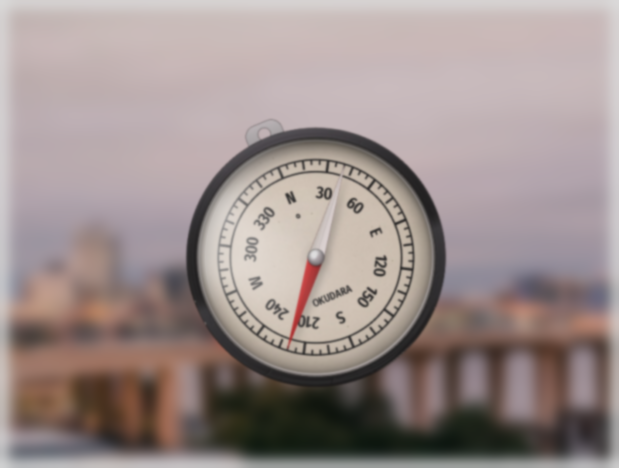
220 °
